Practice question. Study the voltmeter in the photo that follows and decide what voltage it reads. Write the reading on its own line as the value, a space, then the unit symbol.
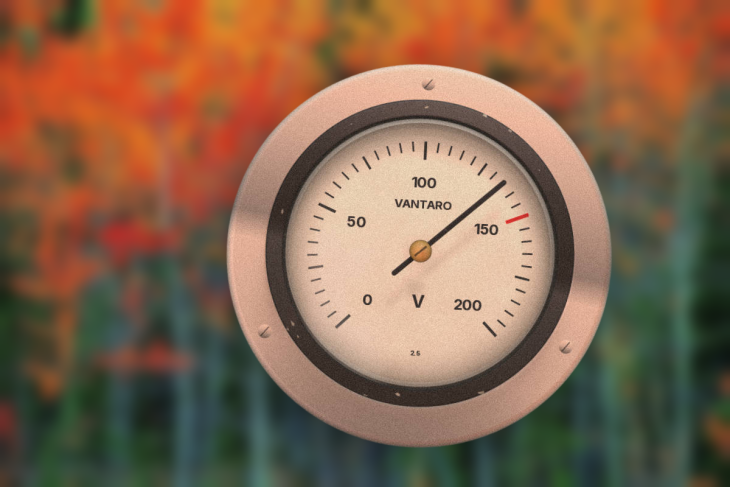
135 V
